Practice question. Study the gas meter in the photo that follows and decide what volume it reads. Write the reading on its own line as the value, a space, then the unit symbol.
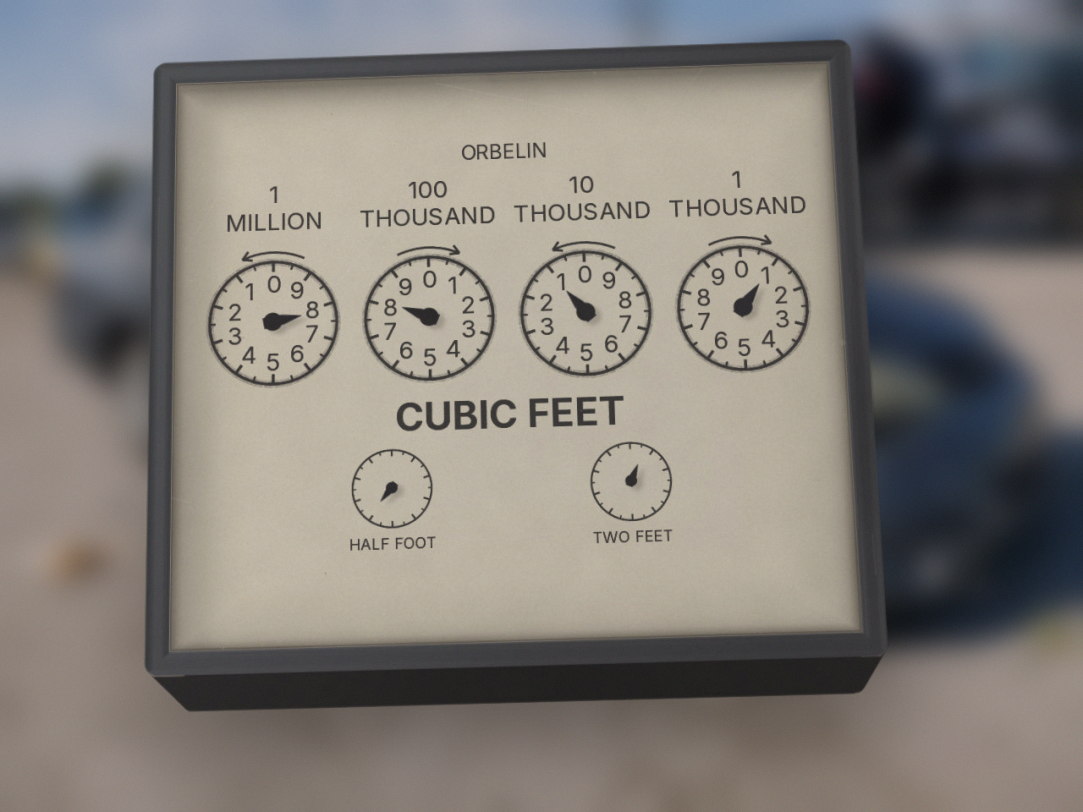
781100 ft³
